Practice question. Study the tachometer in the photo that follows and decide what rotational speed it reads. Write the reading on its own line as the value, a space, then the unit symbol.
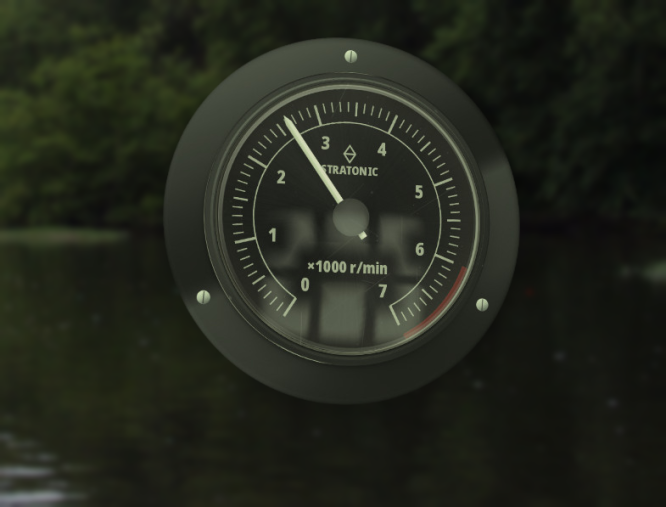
2600 rpm
